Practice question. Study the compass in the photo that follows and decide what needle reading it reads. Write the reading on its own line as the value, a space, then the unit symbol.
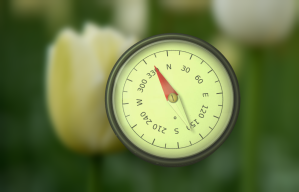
337.5 °
